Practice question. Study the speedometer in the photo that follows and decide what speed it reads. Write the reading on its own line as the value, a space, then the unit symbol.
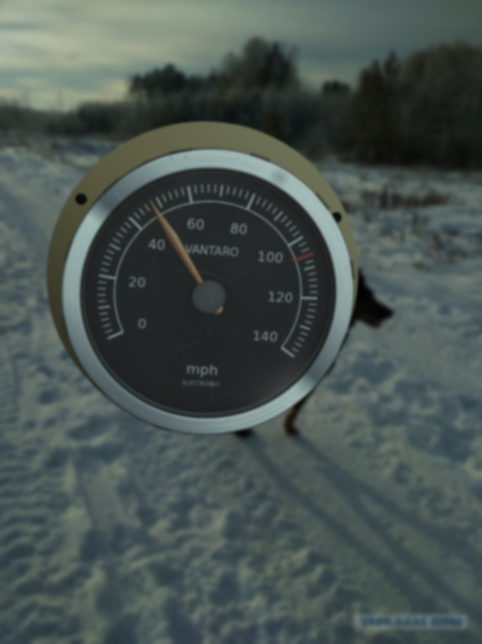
48 mph
